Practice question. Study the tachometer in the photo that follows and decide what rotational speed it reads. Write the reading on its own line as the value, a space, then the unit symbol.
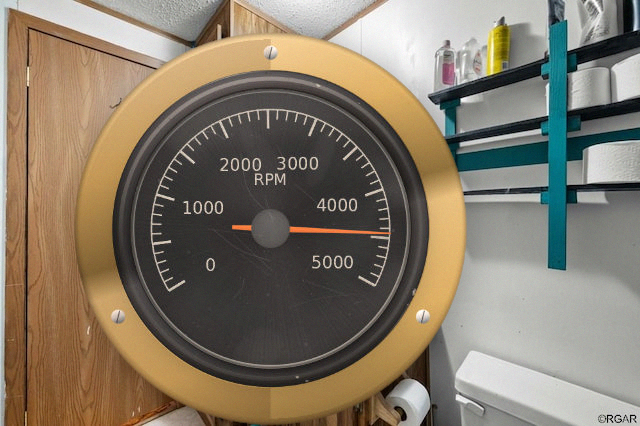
4450 rpm
